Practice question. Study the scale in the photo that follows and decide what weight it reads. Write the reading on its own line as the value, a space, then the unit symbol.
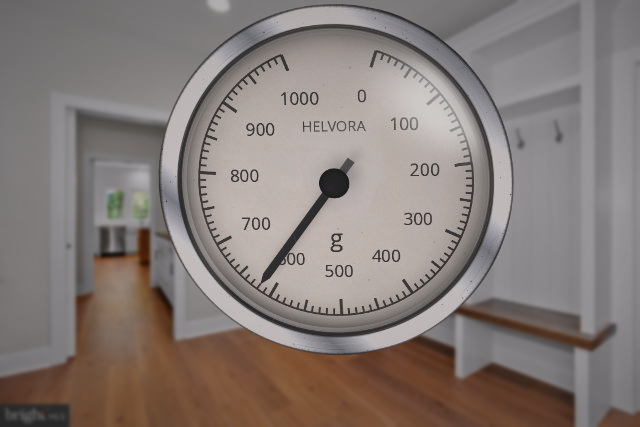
620 g
